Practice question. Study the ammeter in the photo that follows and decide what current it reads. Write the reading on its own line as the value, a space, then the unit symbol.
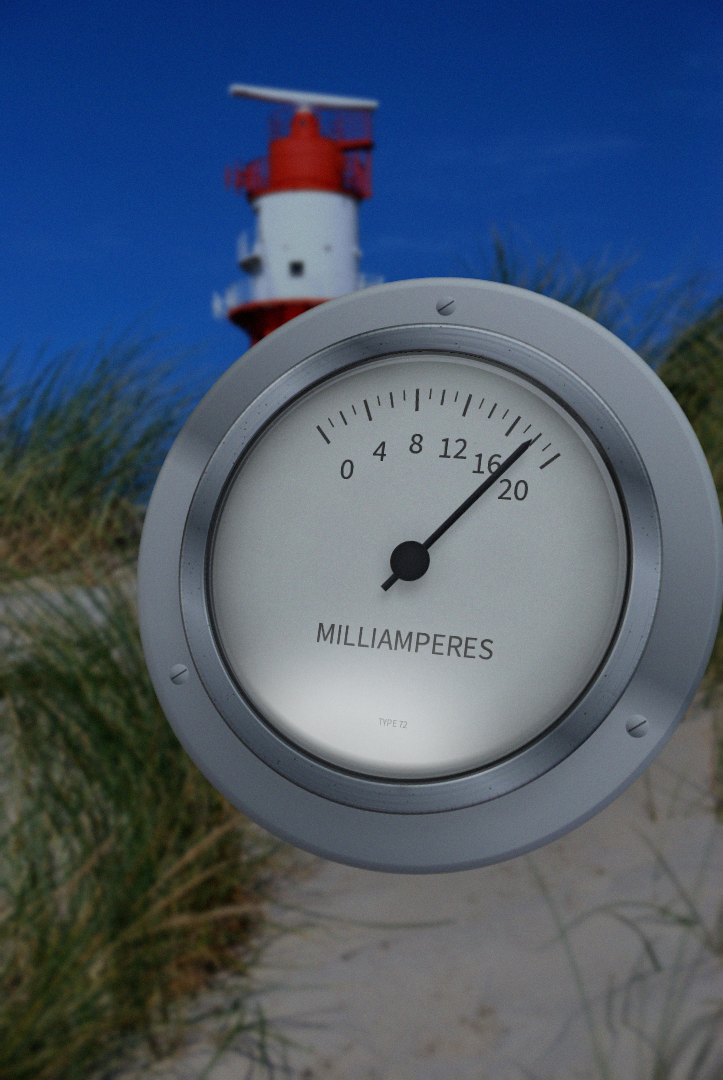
18 mA
